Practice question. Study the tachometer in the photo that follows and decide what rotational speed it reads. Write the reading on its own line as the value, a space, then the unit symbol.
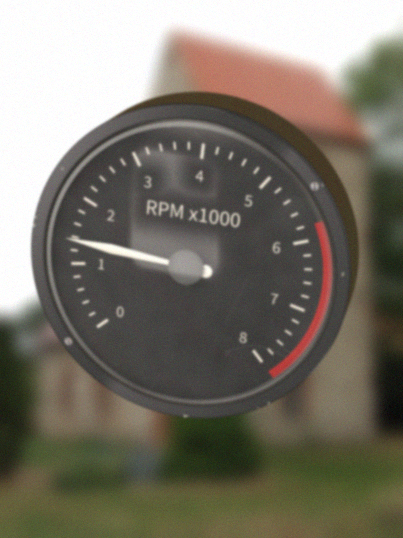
1400 rpm
